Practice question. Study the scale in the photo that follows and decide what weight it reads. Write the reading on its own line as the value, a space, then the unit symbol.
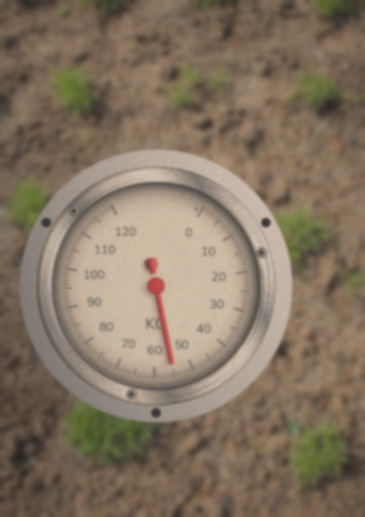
55 kg
